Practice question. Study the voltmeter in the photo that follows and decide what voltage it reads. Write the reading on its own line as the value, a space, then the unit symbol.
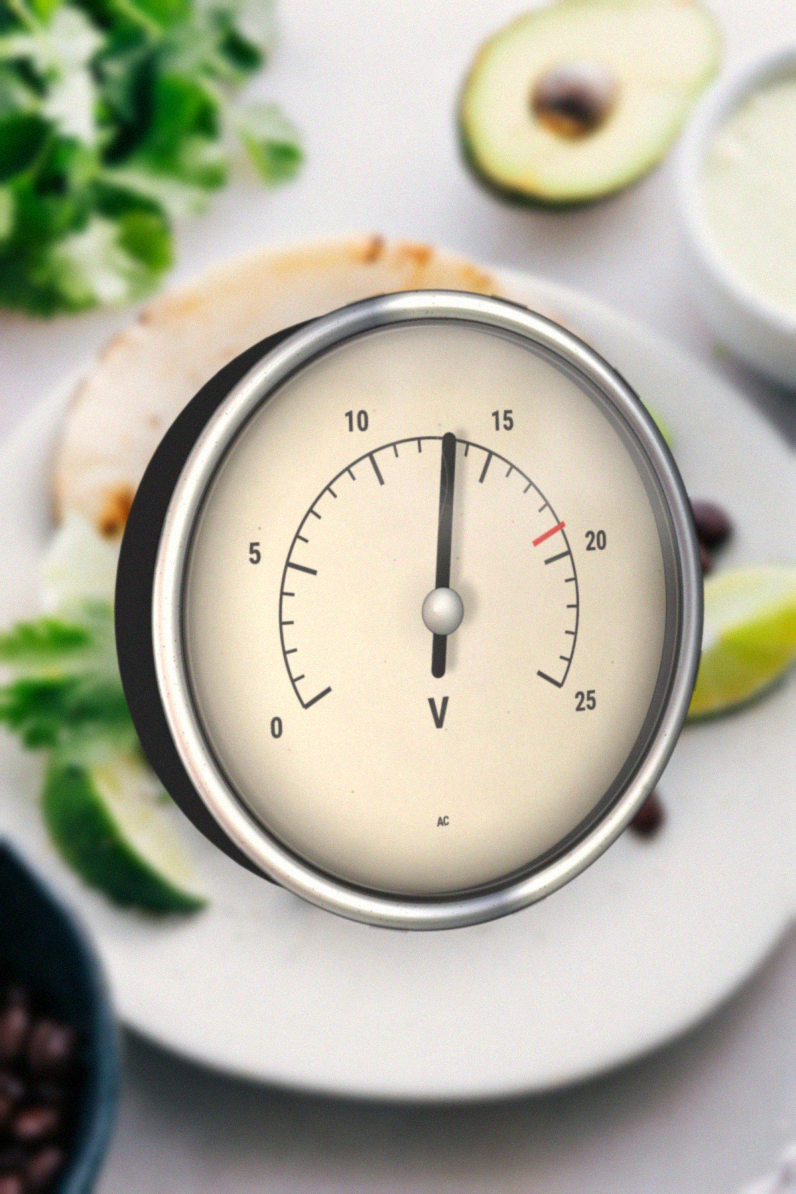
13 V
